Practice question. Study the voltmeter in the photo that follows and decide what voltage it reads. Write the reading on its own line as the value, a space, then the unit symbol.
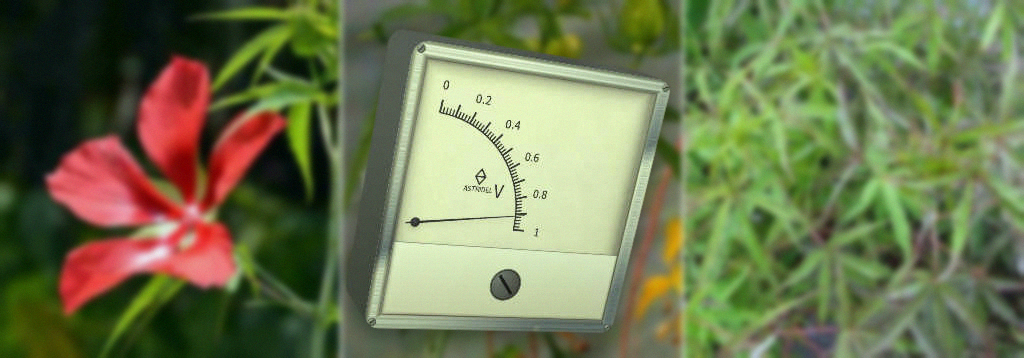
0.9 V
